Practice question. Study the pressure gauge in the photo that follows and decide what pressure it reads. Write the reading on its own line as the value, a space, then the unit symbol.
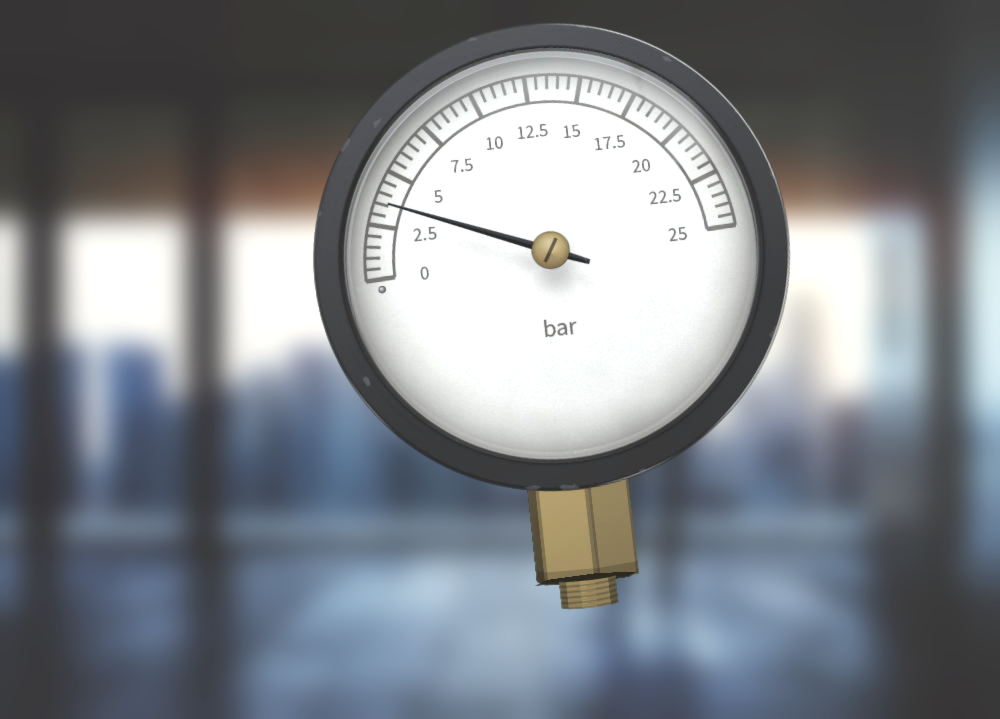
3.5 bar
